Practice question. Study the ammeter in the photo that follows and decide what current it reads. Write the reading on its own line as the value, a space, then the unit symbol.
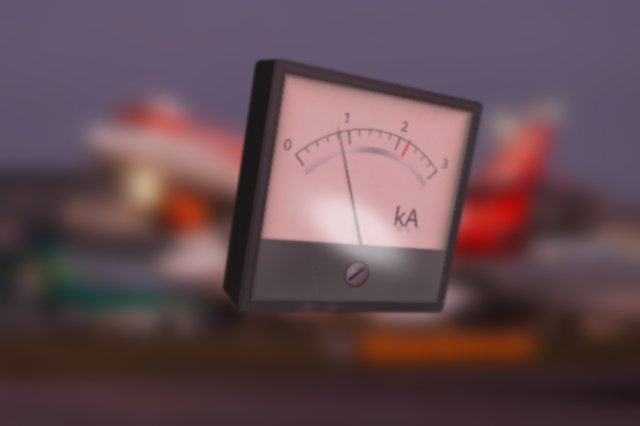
0.8 kA
